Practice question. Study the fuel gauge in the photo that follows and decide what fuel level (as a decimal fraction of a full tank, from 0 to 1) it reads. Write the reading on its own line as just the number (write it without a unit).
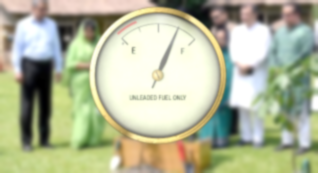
0.75
